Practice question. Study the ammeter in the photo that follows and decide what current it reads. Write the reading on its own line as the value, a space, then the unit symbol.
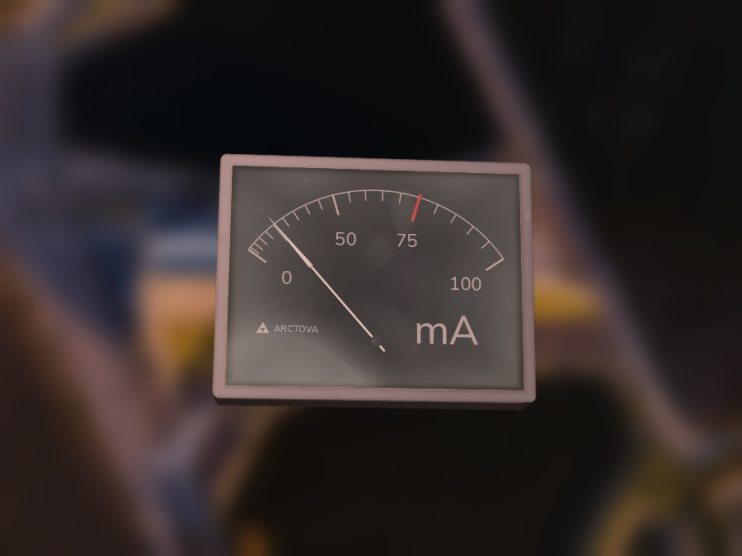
25 mA
